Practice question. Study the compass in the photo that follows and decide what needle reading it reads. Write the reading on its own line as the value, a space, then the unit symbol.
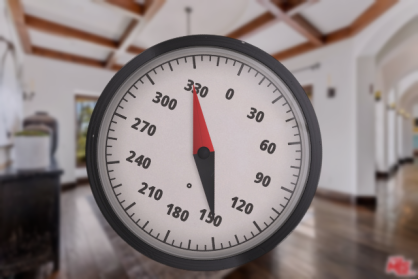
327.5 °
